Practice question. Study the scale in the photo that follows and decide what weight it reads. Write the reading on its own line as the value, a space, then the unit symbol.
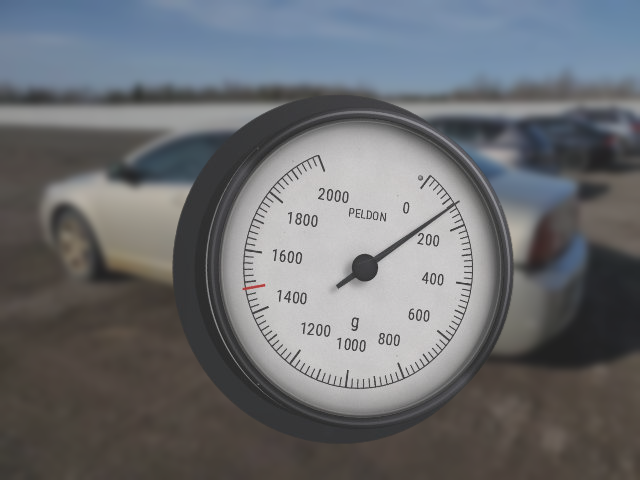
120 g
